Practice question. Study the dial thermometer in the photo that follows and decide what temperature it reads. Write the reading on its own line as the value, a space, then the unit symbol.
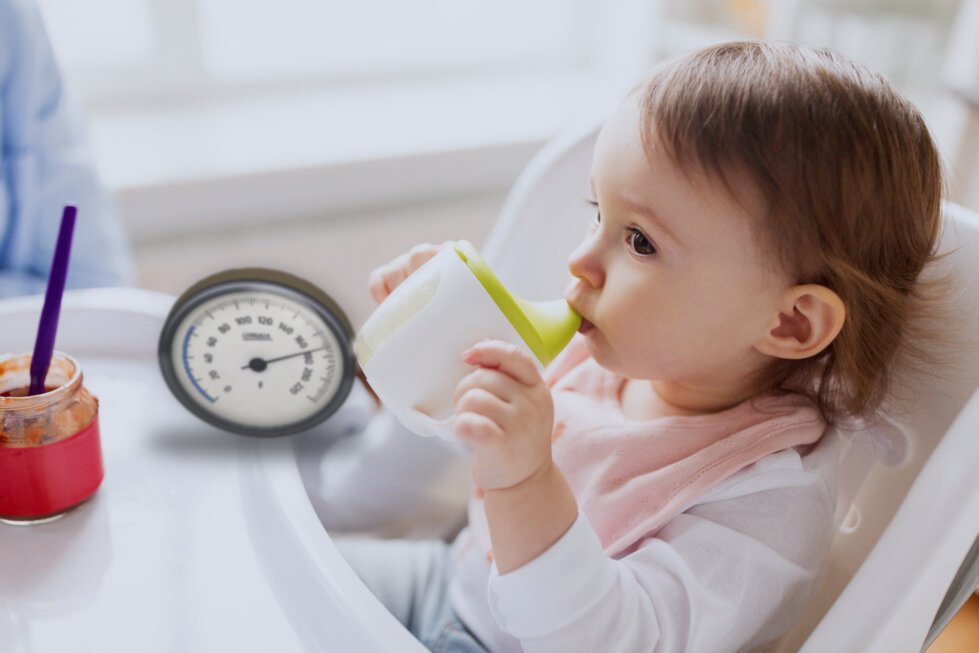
170 °F
